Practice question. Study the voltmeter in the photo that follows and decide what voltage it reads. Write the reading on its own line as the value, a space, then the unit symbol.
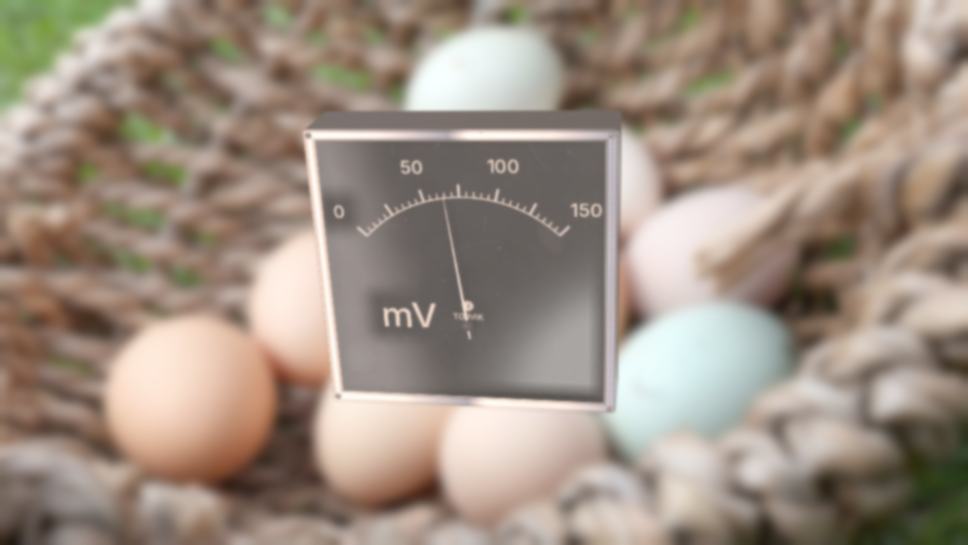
65 mV
